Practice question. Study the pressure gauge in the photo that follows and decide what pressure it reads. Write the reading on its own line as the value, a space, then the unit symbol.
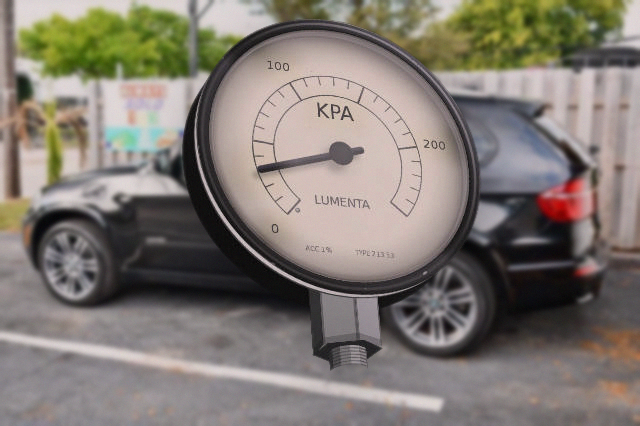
30 kPa
